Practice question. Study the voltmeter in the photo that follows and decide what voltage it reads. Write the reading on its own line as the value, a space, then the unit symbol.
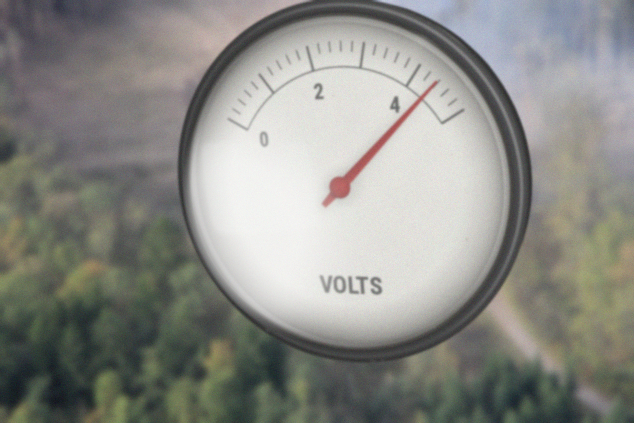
4.4 V
